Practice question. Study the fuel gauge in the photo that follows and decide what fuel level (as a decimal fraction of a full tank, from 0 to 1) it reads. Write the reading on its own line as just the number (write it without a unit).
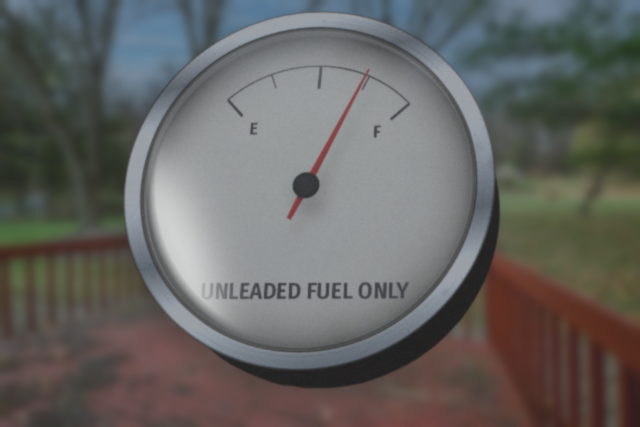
0.75
